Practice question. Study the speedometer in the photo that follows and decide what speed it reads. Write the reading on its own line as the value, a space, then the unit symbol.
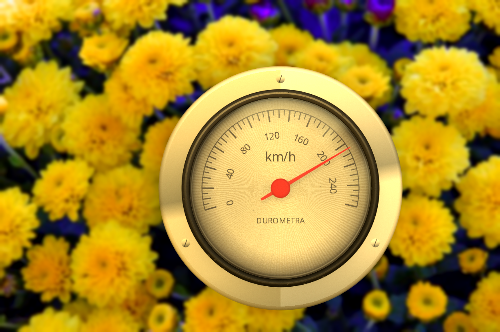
205 km/h
